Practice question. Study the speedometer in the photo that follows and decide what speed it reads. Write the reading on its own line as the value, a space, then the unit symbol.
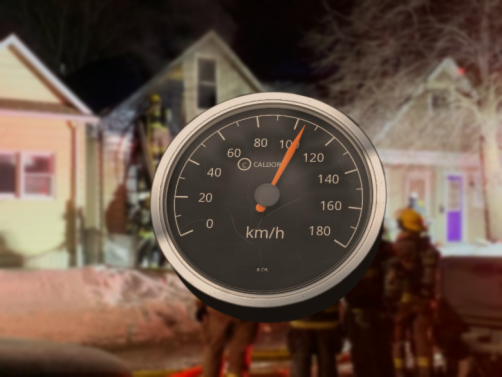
105 km/h
